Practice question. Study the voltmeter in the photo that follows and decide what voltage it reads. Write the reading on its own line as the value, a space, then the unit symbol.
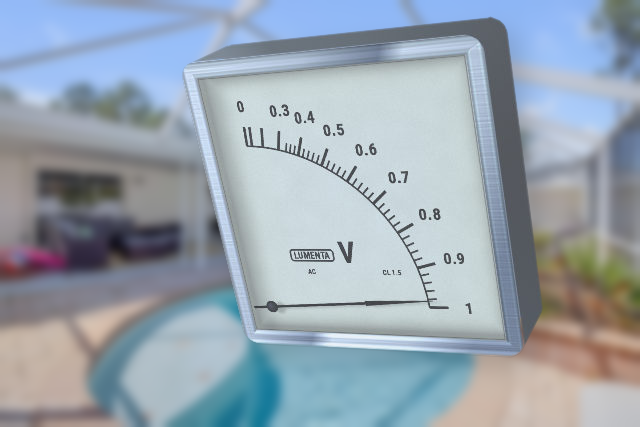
0.98 V
